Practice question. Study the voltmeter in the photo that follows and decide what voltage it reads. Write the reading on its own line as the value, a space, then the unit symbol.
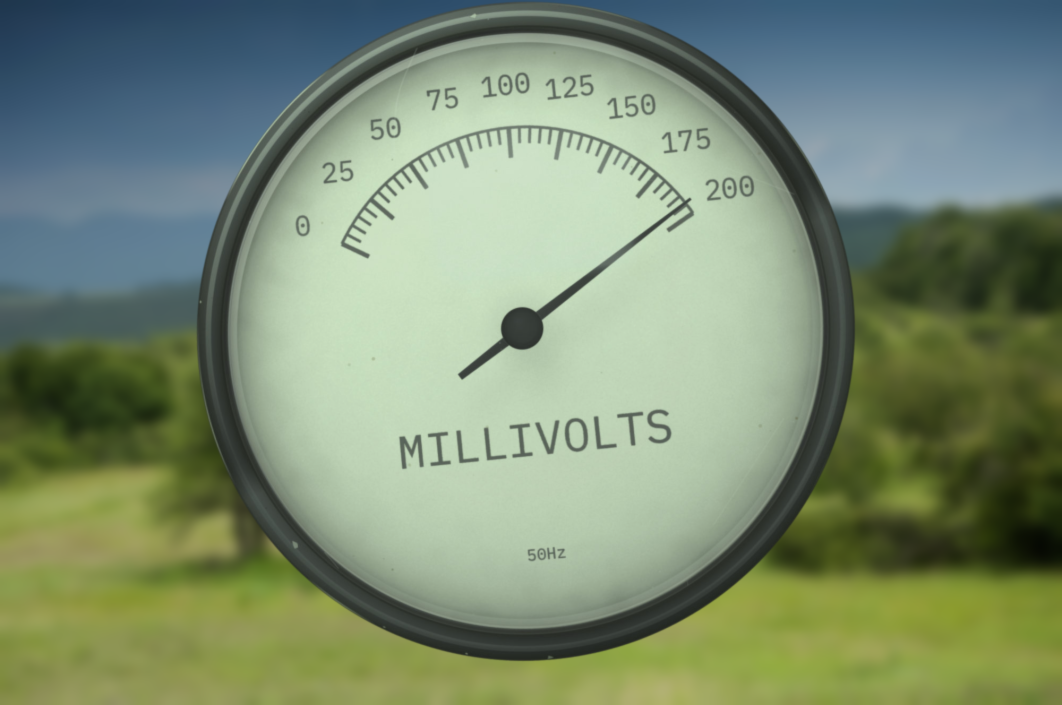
195 mV
